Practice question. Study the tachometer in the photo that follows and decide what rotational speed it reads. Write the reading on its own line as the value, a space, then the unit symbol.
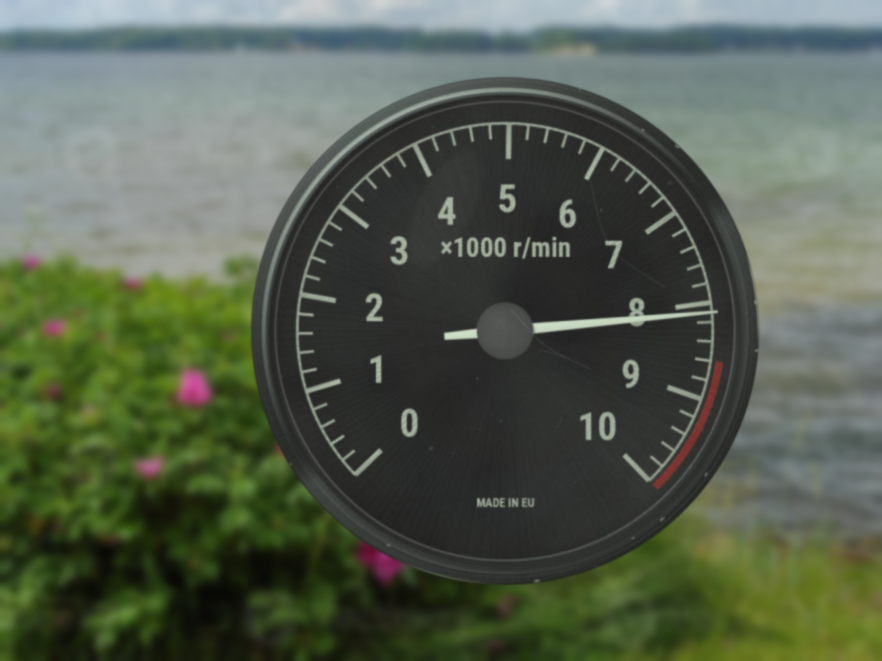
8100 rpm
